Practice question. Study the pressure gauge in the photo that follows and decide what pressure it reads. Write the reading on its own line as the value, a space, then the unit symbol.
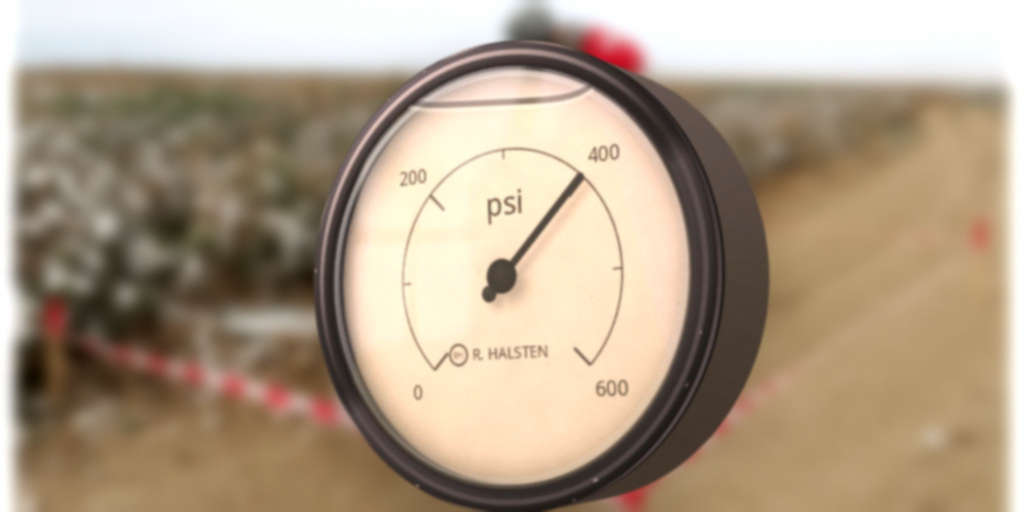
400 psi
